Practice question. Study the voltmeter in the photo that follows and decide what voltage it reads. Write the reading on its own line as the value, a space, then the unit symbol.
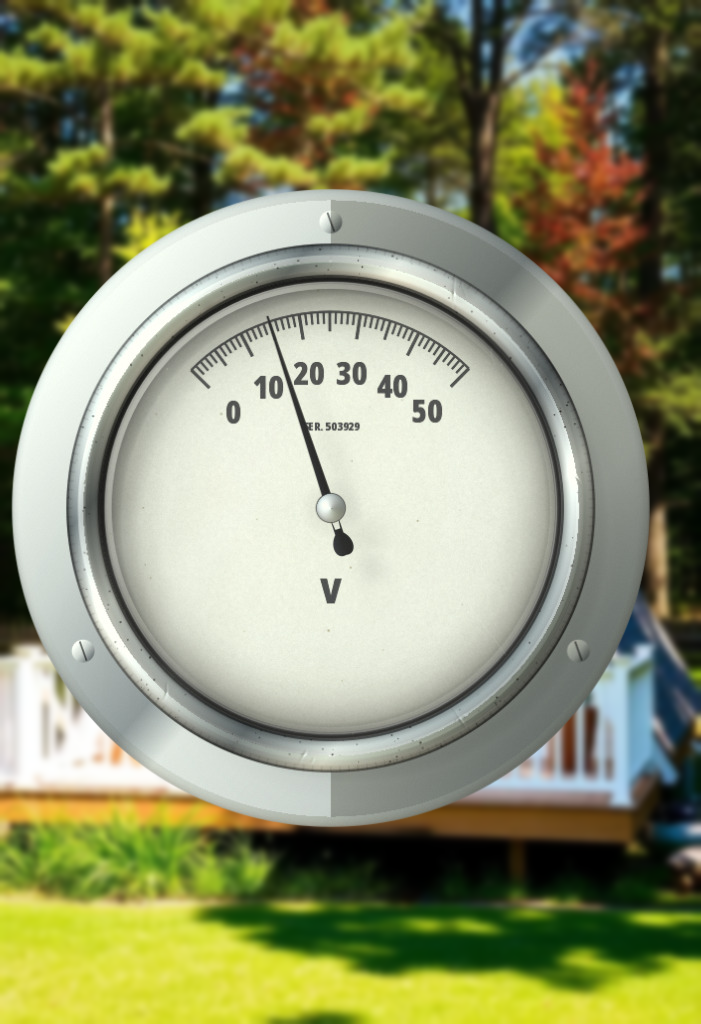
15 V
